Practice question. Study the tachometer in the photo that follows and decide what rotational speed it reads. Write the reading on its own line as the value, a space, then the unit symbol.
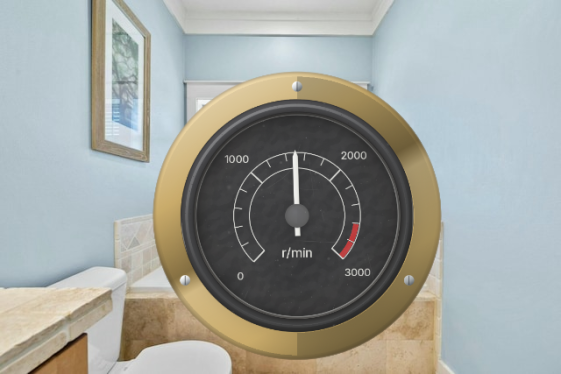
1500 rpm
